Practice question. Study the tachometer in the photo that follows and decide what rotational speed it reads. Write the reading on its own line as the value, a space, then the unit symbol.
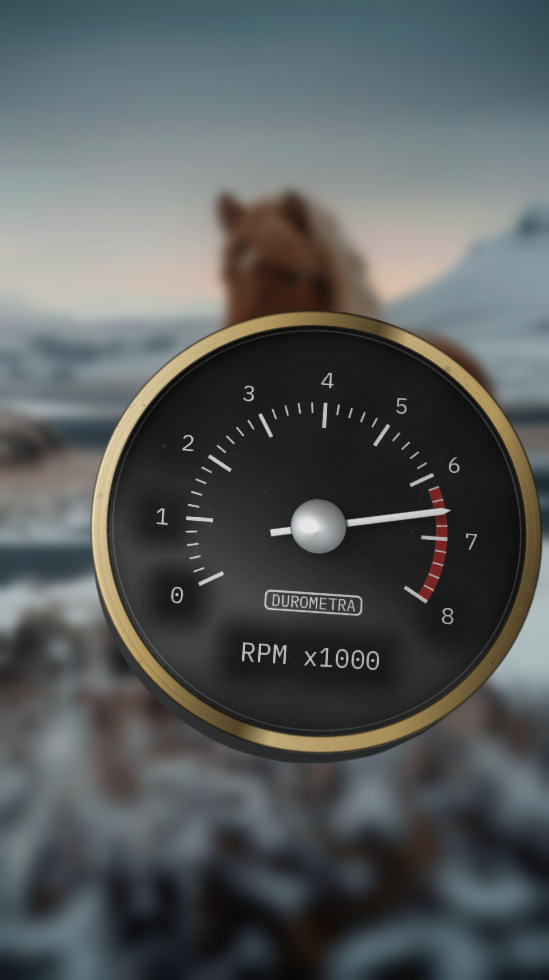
6600 rpm
